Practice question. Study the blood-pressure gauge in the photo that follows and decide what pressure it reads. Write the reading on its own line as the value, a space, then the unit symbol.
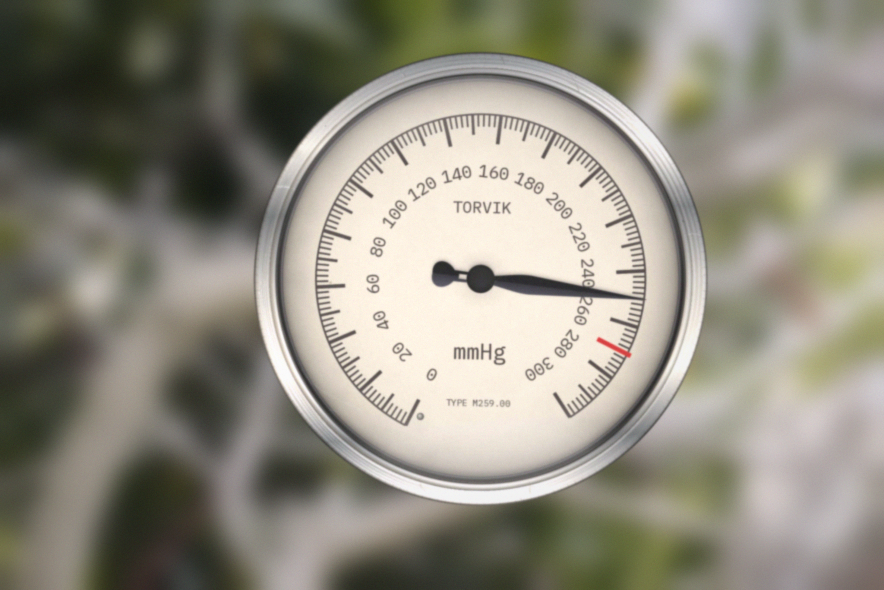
250 mmHg
